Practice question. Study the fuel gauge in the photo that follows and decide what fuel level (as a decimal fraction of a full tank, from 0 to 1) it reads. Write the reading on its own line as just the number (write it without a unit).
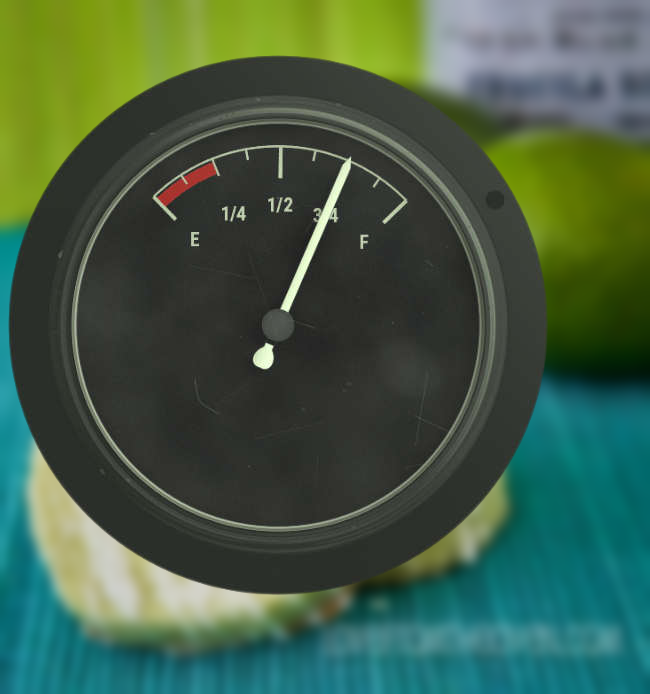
0.75
